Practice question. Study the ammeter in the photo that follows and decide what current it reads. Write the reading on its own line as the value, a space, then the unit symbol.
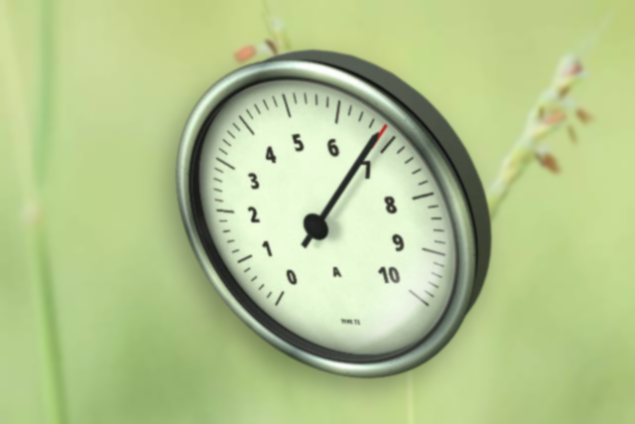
6.8 A
